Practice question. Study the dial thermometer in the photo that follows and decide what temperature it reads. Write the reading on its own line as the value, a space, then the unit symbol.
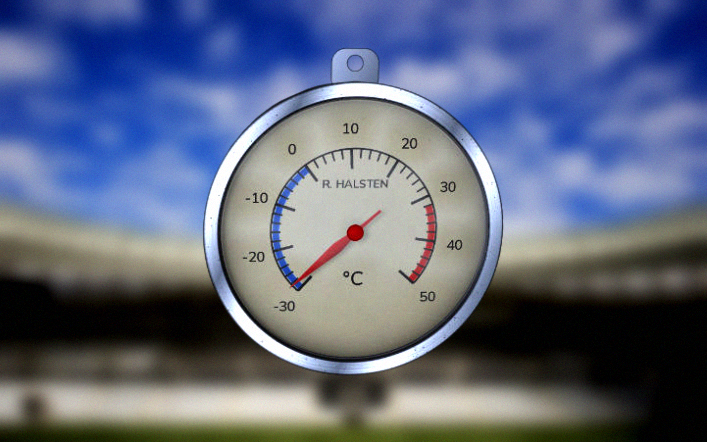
-28 °C
